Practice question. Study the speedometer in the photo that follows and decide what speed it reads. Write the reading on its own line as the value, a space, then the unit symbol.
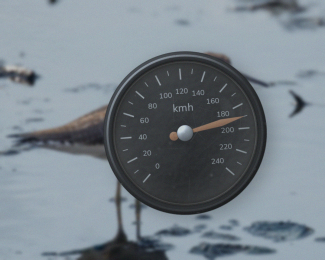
190 km/h
